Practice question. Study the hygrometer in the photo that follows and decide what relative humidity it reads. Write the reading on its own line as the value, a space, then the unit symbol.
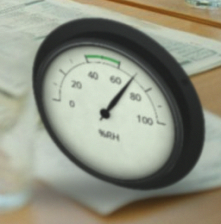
70 %
